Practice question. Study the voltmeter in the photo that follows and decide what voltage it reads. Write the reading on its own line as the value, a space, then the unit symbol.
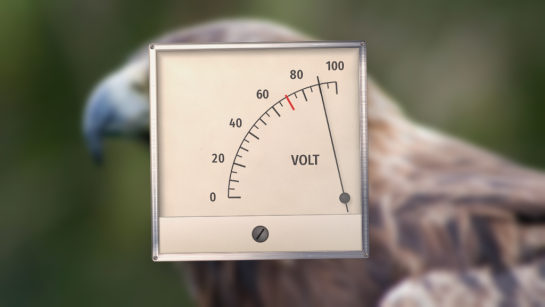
90 V
